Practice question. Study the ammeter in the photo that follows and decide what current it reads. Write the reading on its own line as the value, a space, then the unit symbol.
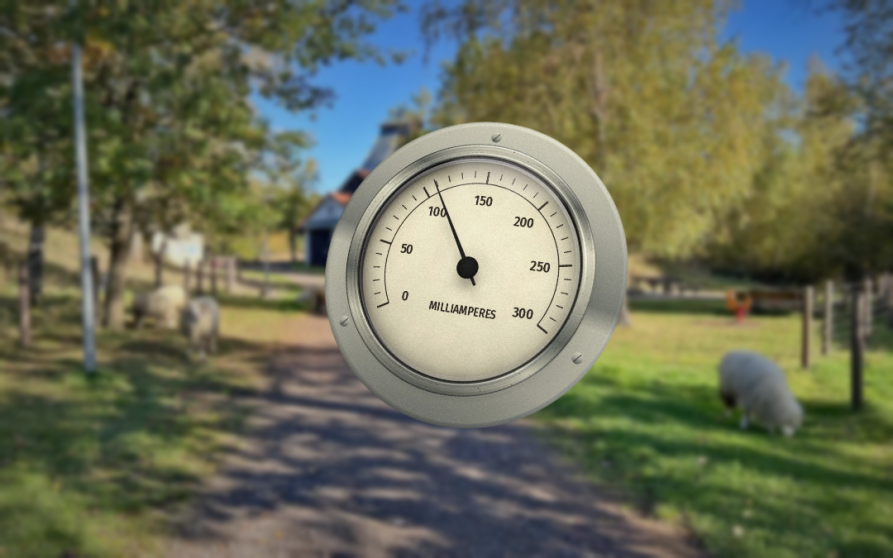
110 mA
